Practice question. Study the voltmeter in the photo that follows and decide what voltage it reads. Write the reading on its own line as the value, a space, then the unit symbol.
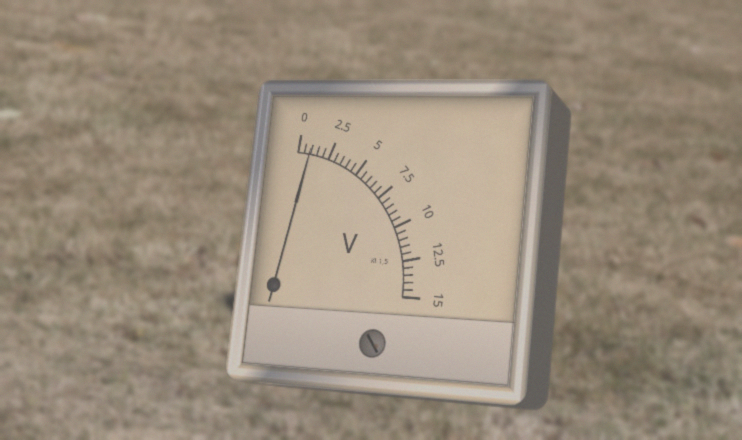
1 V
